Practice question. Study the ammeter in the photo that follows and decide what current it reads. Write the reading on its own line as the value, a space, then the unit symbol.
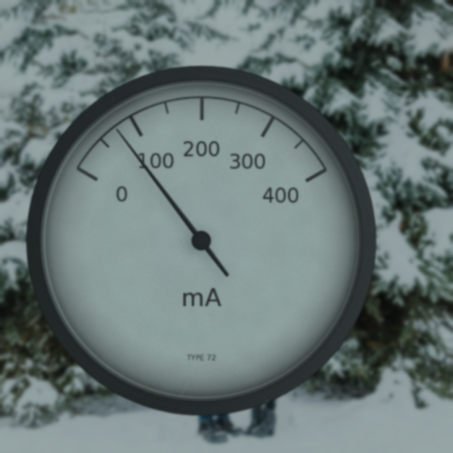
75 mA
